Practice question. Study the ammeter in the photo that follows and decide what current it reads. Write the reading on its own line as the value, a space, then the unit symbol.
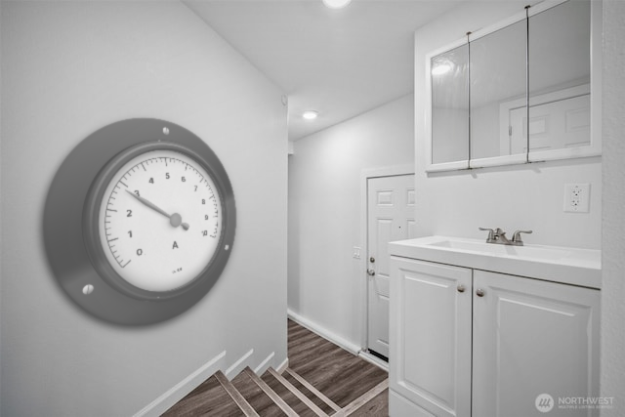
2.8 A
